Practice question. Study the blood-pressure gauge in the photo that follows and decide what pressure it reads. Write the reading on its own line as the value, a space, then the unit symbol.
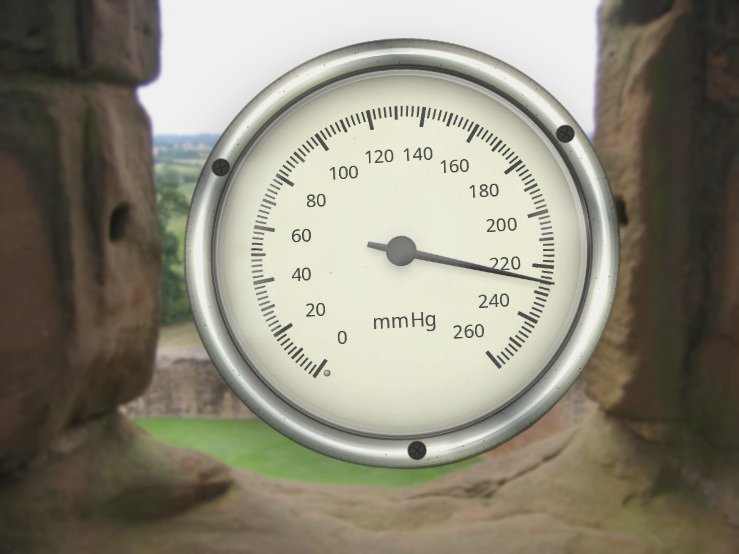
226 mmHg
